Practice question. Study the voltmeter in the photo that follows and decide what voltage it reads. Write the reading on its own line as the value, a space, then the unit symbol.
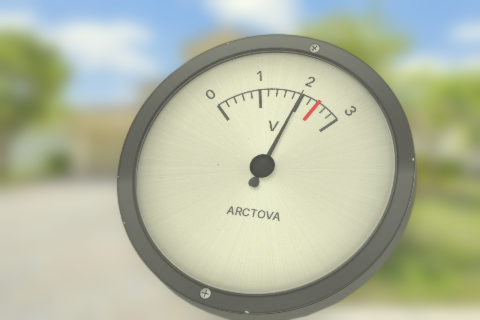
2 V
